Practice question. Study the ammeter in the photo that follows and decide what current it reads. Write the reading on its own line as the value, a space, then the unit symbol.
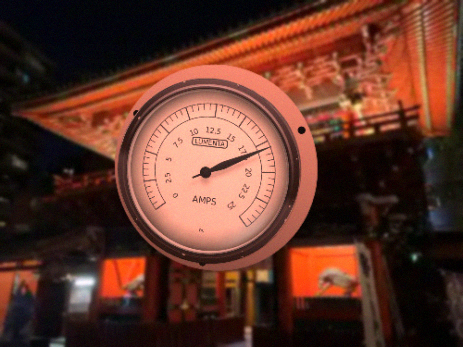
18 A
